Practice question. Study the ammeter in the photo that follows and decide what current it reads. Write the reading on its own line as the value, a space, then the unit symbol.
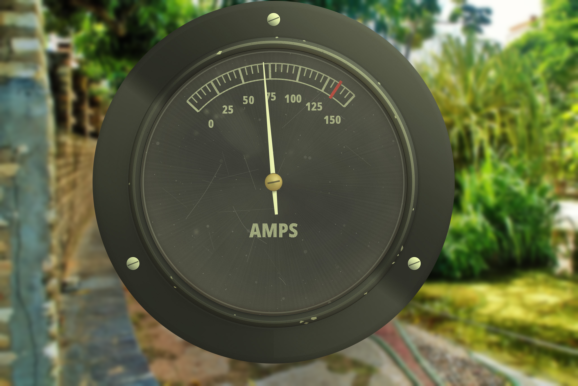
70 A
